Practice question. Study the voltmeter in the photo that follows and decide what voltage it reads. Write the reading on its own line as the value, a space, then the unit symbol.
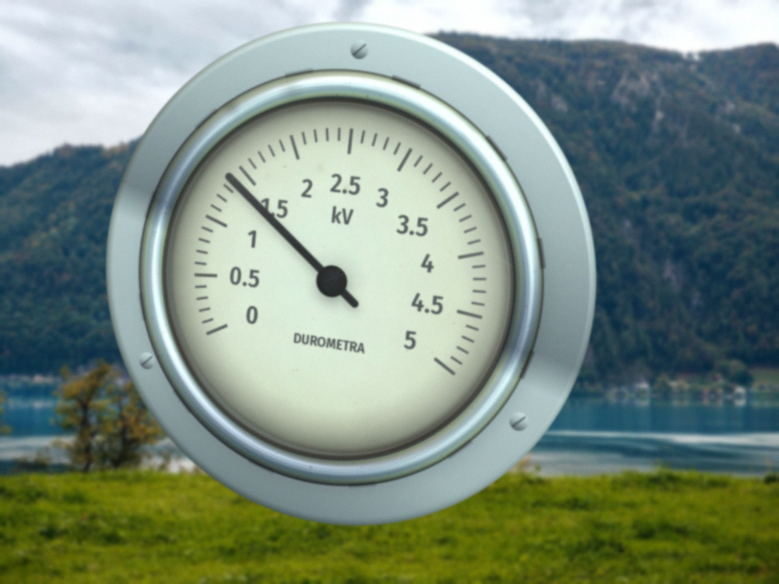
1.4 kV
